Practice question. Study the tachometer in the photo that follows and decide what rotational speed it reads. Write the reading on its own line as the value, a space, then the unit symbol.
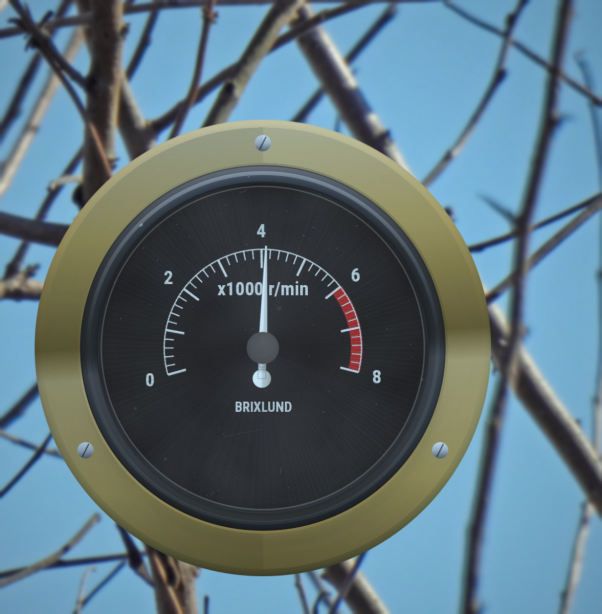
4100 rpm
